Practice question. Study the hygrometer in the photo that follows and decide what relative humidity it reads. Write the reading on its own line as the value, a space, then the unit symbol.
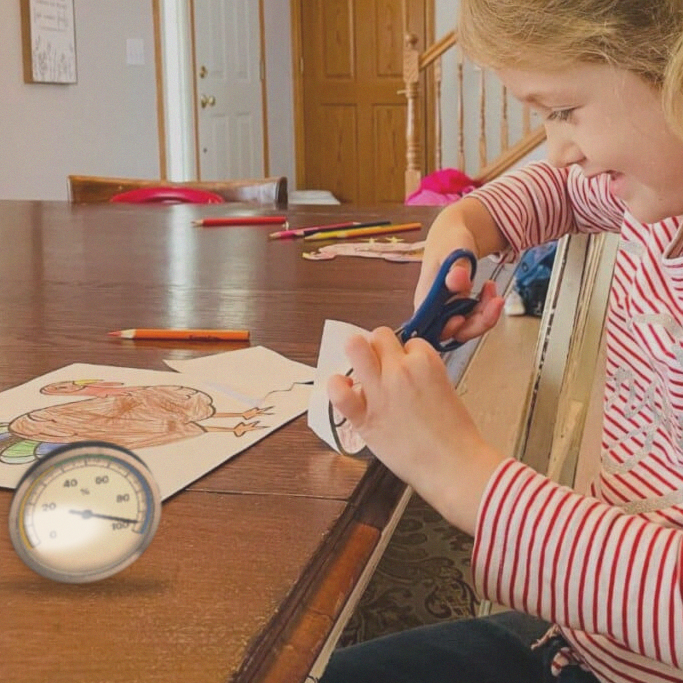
95 %
